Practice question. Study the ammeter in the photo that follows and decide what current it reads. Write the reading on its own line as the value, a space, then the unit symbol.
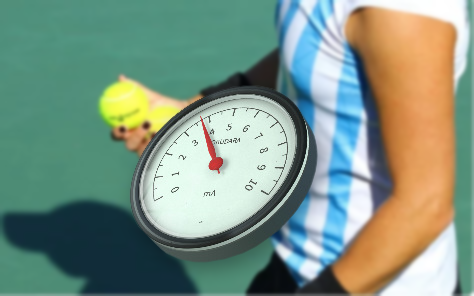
3.75 mA
